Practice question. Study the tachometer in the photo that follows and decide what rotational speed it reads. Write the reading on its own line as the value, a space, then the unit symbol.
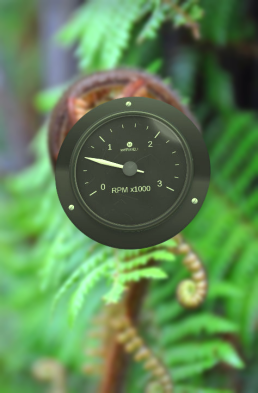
600 rpm
